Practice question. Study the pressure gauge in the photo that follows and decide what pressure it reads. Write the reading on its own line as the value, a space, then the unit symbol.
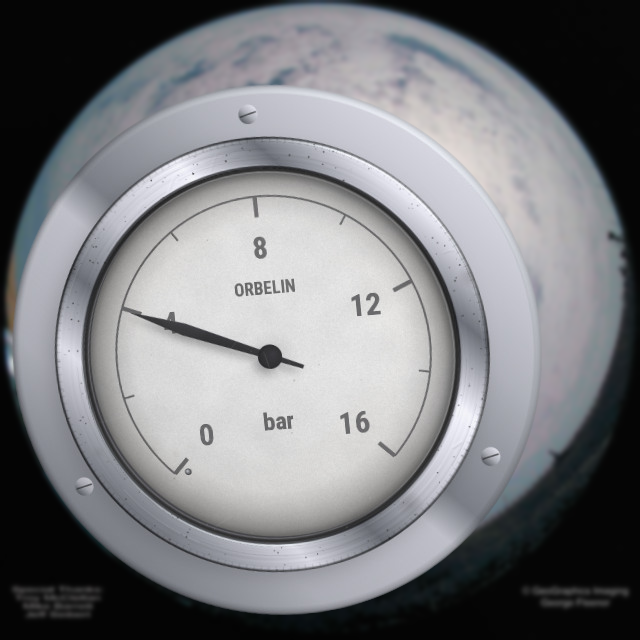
4 bar
